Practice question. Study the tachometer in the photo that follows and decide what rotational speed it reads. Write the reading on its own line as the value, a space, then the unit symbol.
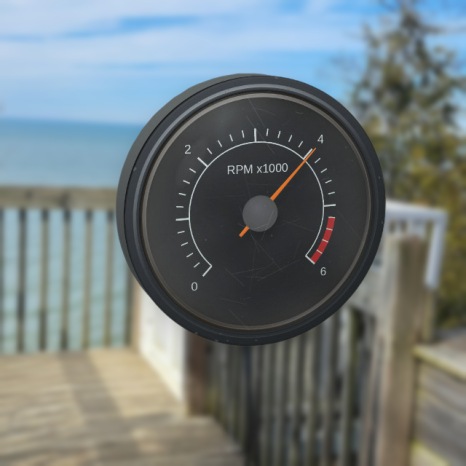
4000 rpm
